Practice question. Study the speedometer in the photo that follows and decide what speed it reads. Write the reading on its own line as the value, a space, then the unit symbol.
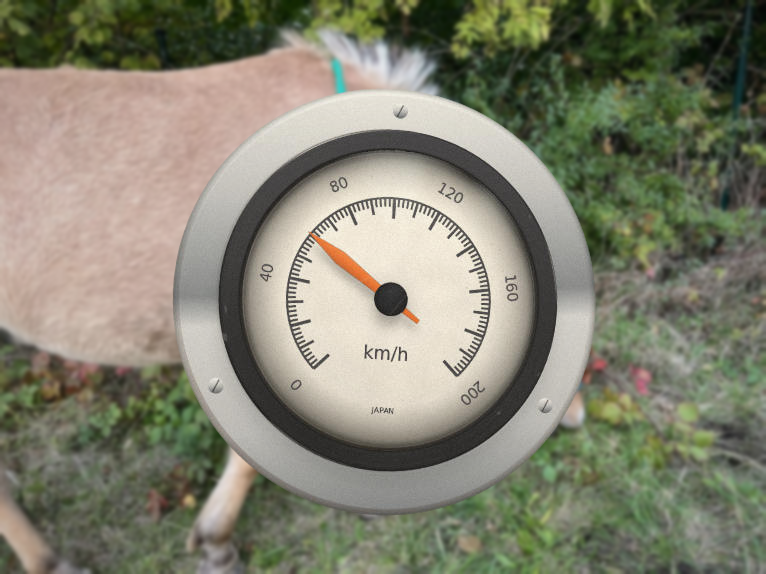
60 km/h
